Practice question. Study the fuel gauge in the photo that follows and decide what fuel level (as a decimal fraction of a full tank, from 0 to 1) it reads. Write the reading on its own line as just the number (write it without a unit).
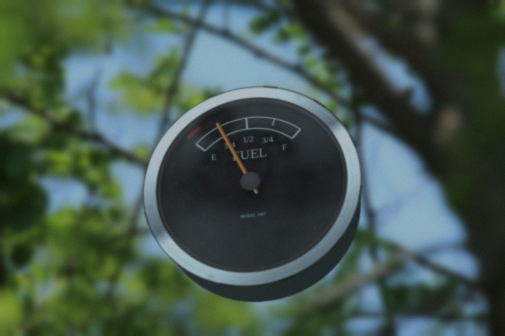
0.25
